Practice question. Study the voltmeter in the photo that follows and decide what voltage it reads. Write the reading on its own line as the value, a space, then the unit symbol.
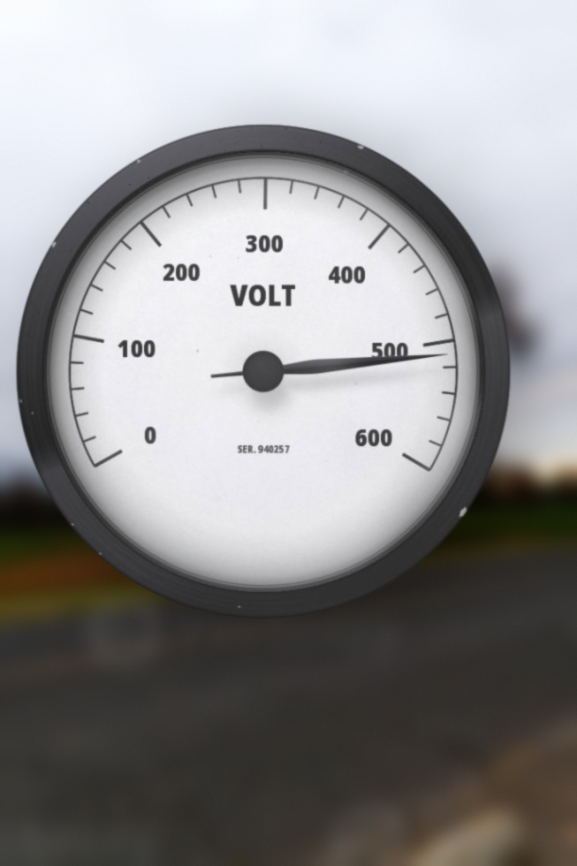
510 V
